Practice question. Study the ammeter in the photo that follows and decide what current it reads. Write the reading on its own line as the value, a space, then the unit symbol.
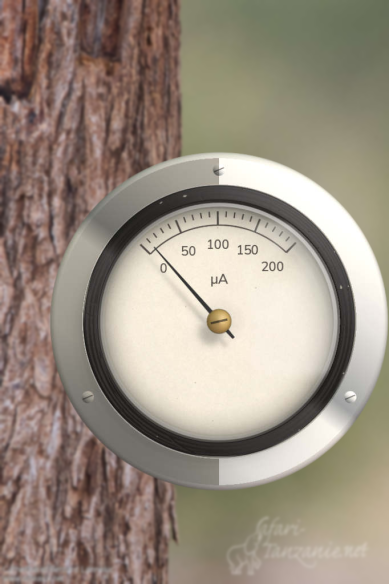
10 µA
